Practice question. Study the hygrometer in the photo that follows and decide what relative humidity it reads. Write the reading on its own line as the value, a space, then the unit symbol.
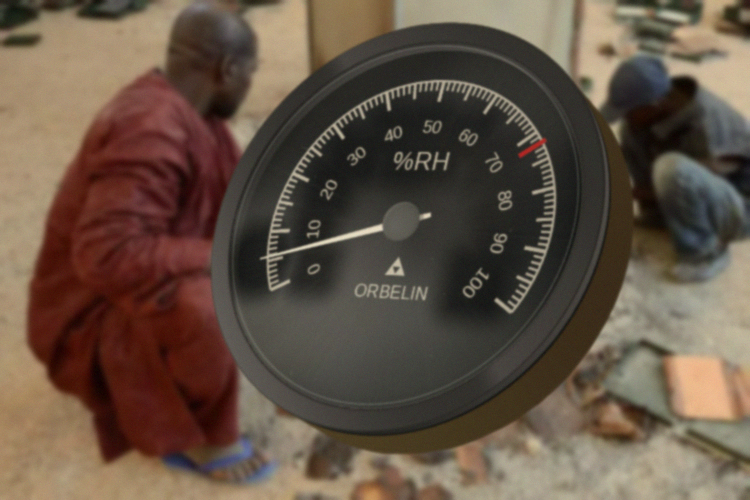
5 %
